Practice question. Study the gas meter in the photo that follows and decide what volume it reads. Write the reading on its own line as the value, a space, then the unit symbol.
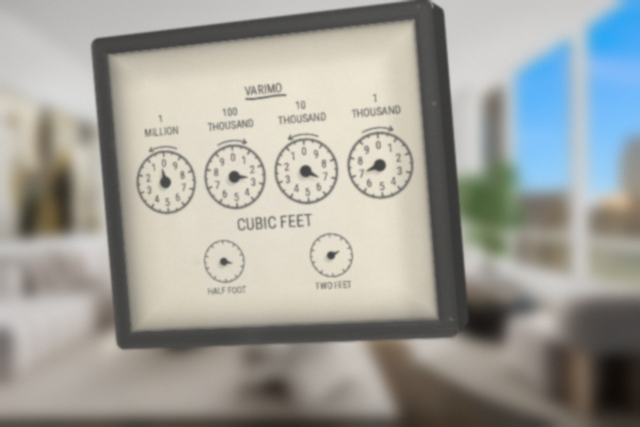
26700 ft³
